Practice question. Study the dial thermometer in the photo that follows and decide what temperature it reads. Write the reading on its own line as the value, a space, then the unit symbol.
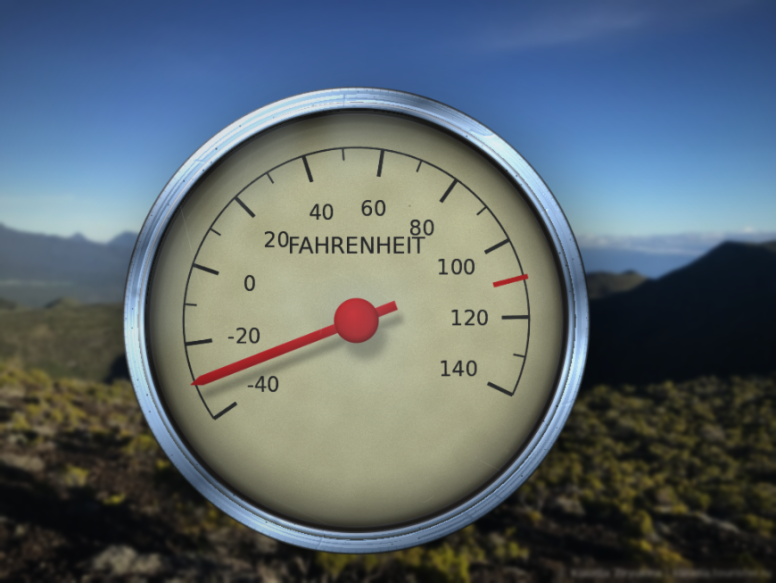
-30 °F
